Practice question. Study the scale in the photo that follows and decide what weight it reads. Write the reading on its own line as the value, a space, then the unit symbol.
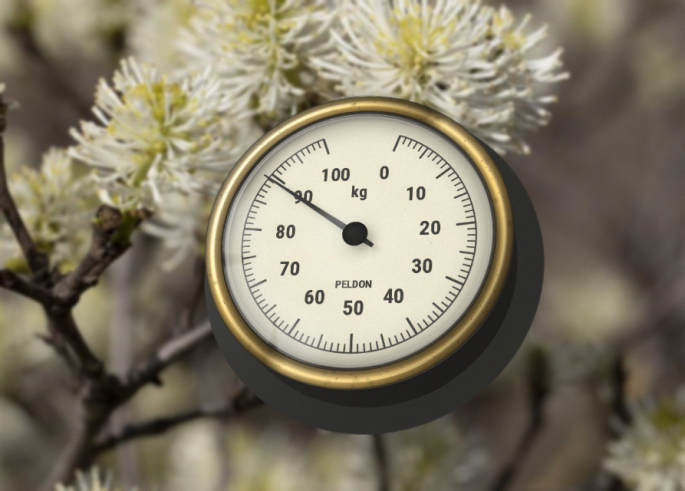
89 kg
